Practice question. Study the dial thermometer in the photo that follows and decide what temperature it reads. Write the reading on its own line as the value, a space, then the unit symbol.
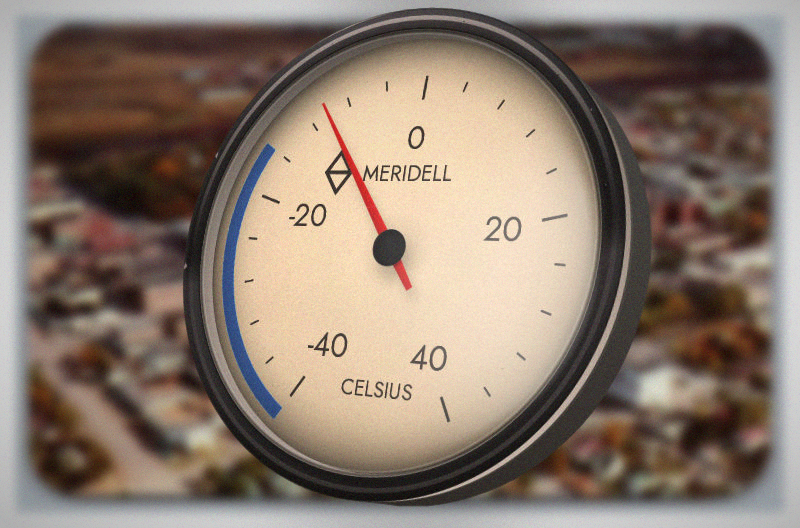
-10 °C
